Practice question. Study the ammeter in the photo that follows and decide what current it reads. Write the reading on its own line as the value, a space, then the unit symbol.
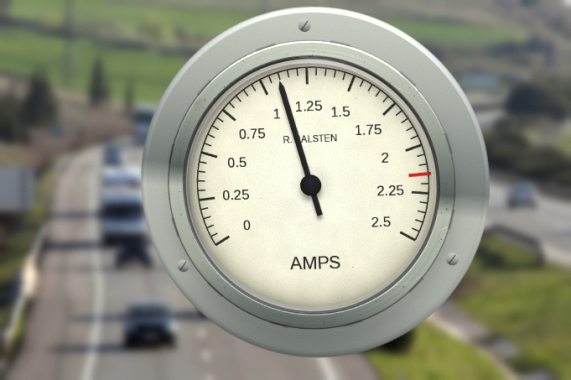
1.1 A
